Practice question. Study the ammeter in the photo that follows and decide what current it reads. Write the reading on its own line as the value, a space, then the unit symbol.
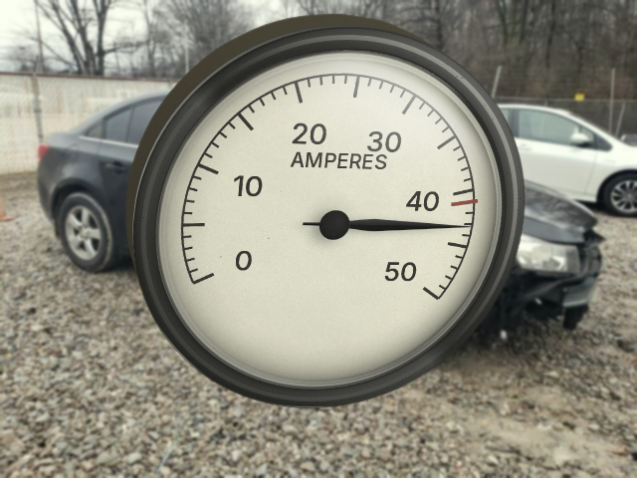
43 A
